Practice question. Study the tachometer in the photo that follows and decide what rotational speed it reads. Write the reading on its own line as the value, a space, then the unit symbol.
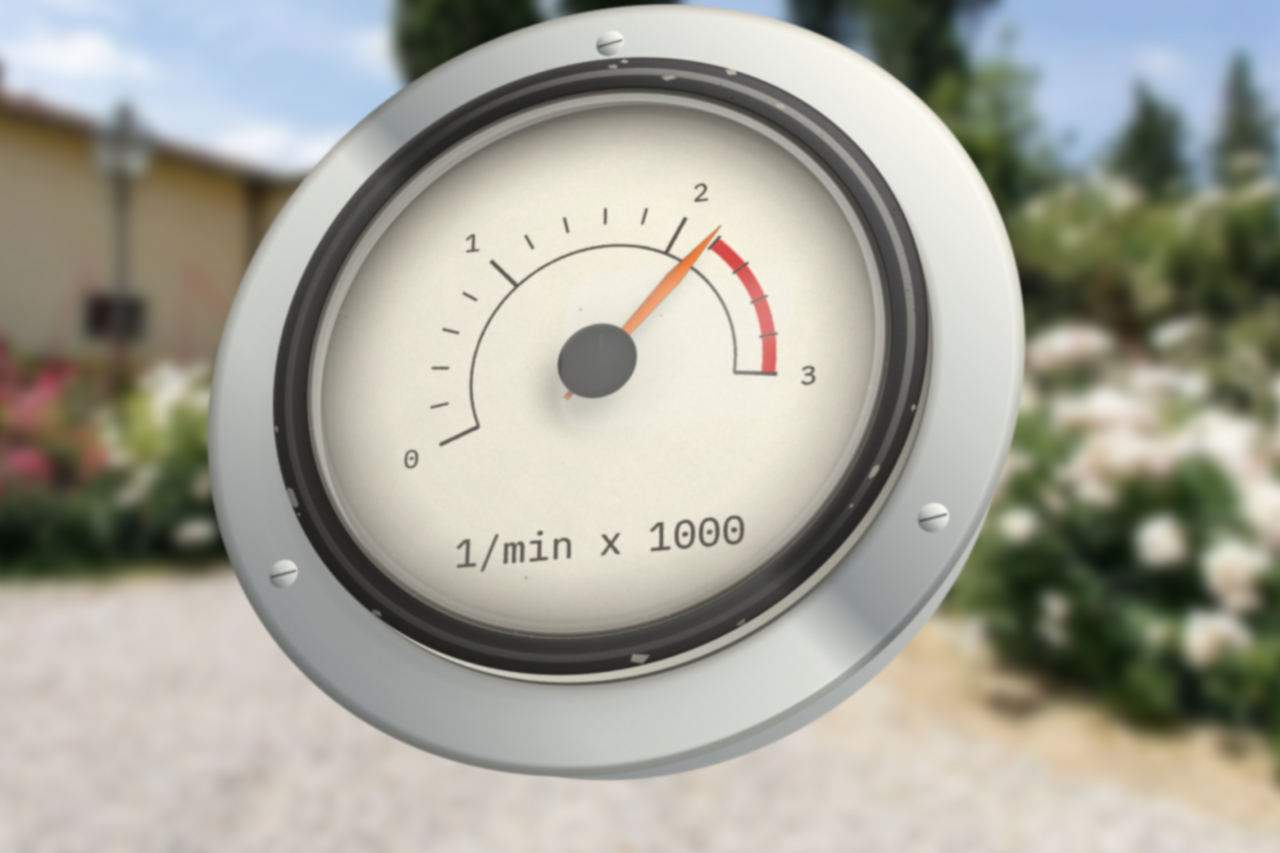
2200 rpm
